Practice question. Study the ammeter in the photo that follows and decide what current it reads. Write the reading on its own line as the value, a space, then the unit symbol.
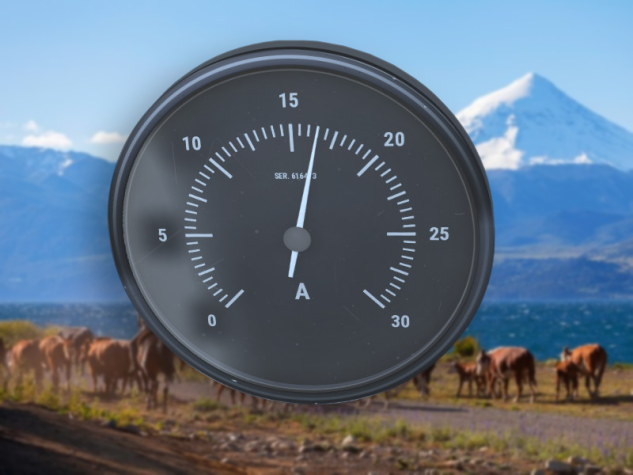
16.5 A
